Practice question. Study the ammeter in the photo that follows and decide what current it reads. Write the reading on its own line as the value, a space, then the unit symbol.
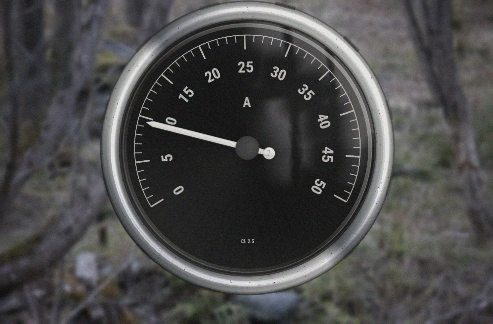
9.5 A
